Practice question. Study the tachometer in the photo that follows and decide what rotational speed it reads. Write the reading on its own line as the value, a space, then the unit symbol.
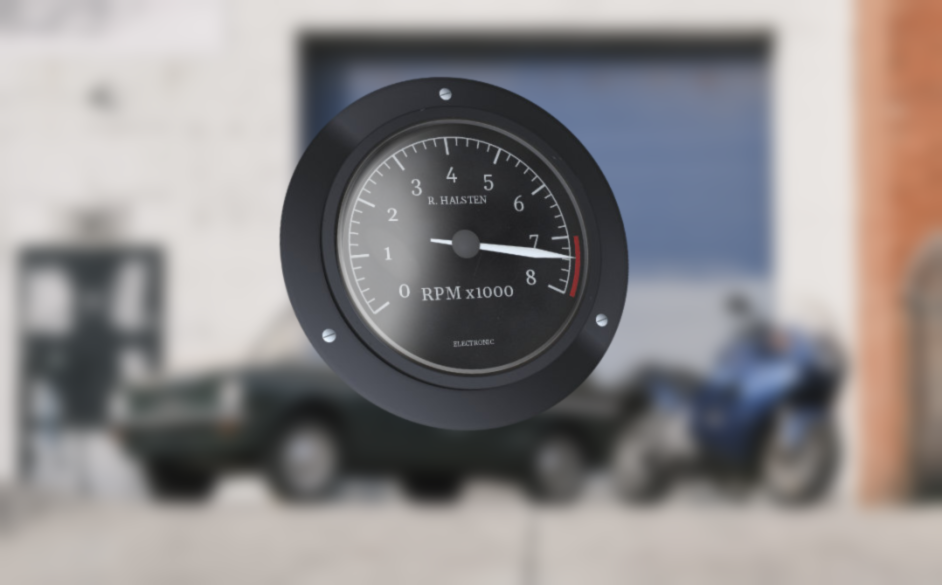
7400 rpm
